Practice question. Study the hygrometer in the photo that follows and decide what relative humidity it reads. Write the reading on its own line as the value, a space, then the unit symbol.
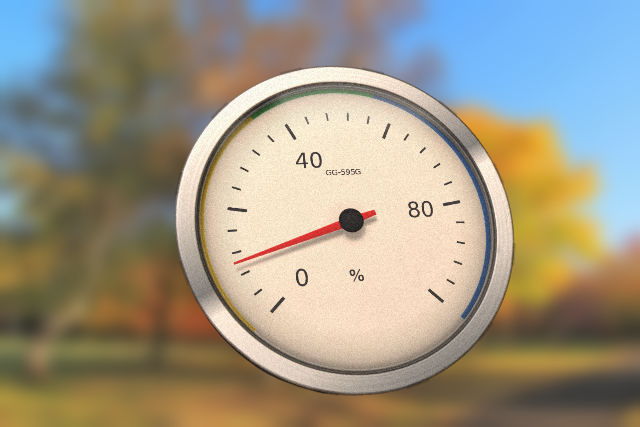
10 %
